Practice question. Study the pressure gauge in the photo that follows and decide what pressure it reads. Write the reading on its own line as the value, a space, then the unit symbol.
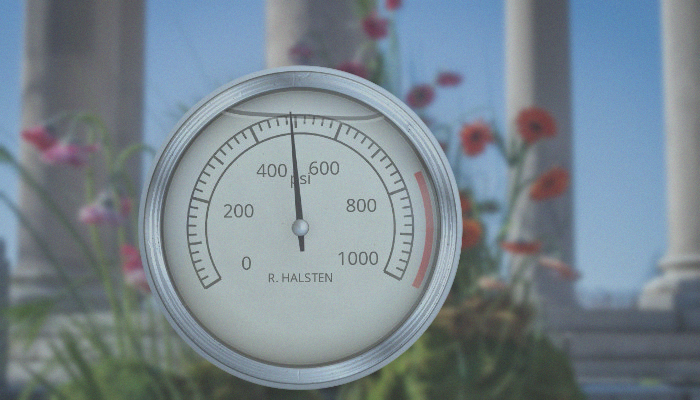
490 psi
